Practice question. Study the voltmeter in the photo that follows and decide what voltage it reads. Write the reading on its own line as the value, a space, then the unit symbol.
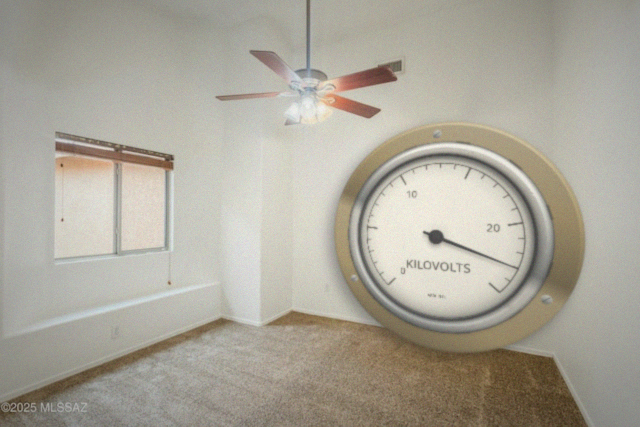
23 kV
